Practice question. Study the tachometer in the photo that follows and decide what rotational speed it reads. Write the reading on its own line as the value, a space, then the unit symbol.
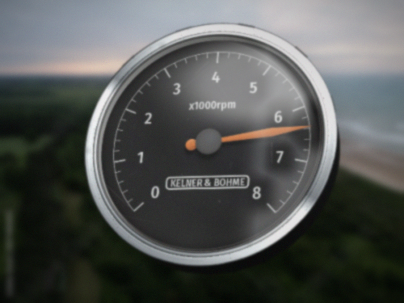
6400 rpm
